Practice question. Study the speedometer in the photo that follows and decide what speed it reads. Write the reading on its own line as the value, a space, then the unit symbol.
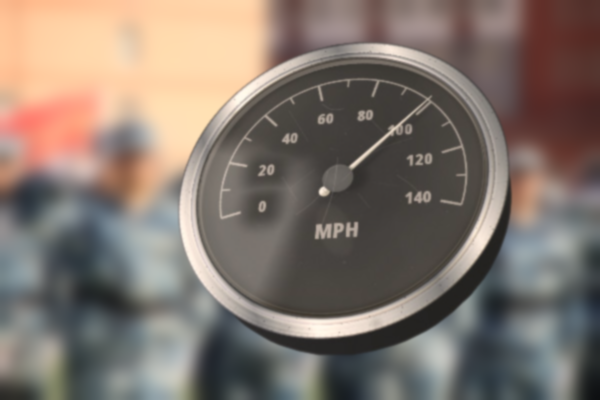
100 mph
